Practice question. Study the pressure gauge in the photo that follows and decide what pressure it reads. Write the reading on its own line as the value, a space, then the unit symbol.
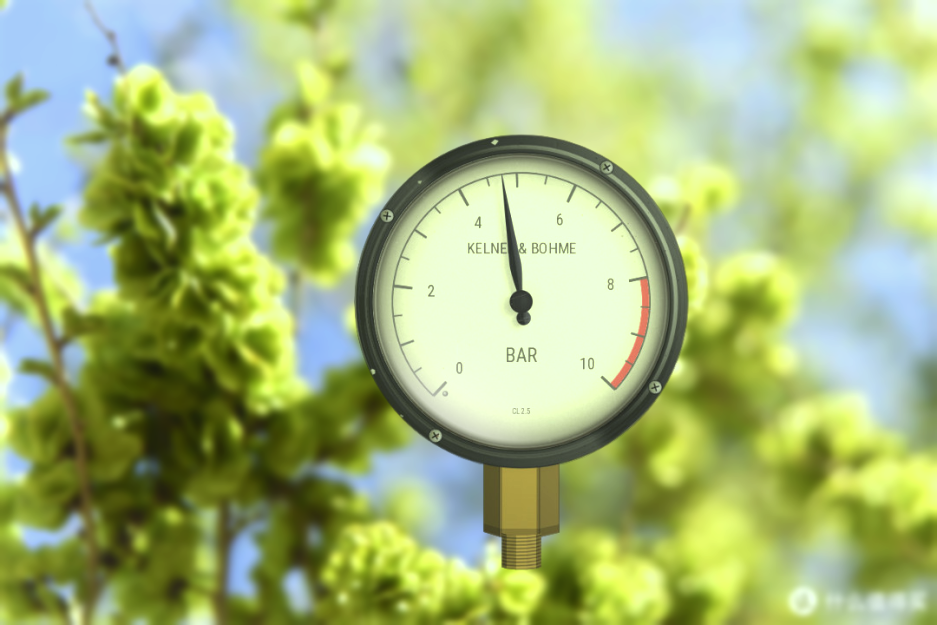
4.75 bar
